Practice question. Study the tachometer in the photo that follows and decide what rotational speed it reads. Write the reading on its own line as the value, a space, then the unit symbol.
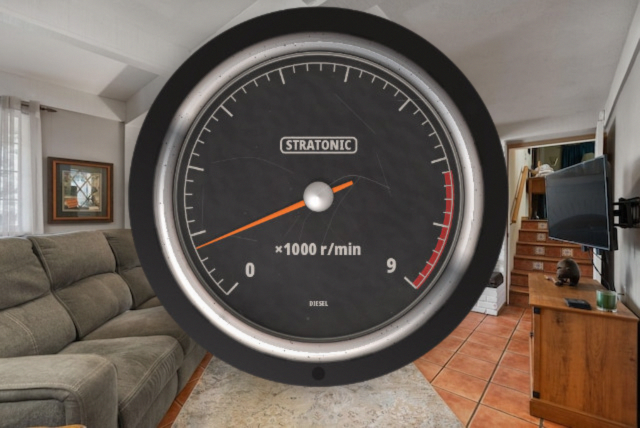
800 rpm
